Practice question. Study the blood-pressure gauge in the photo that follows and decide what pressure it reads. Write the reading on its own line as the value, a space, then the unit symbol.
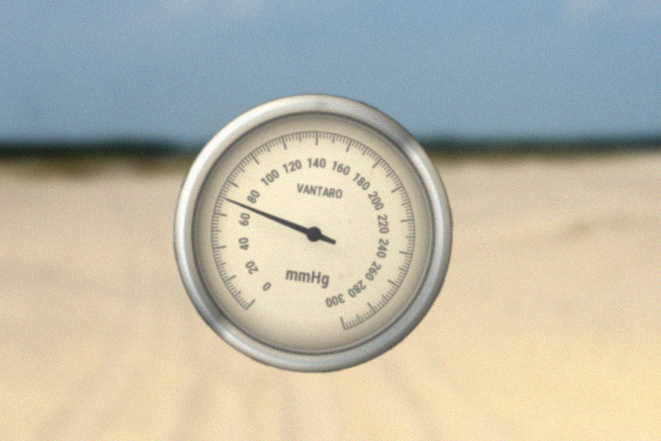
70 mmHg
